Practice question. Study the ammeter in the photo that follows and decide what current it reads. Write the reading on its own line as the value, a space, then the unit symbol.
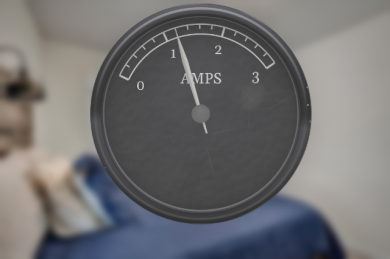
1.2 A
